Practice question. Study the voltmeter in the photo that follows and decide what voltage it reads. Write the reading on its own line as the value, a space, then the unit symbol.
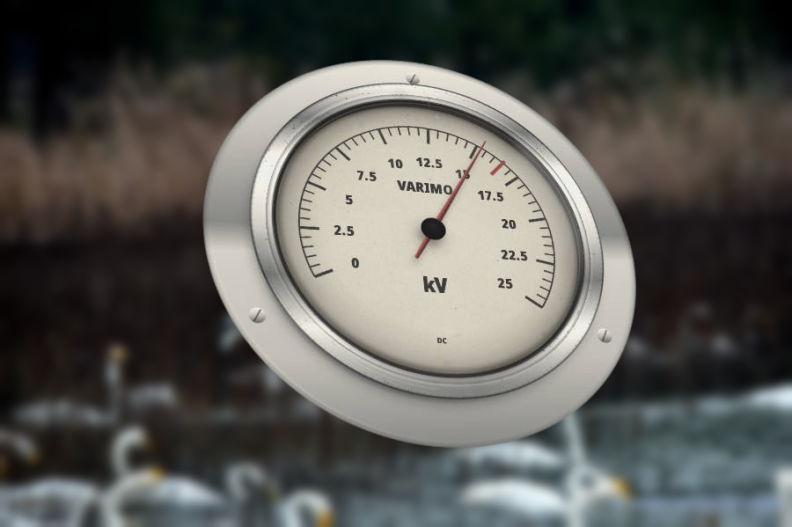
15.25 kV
